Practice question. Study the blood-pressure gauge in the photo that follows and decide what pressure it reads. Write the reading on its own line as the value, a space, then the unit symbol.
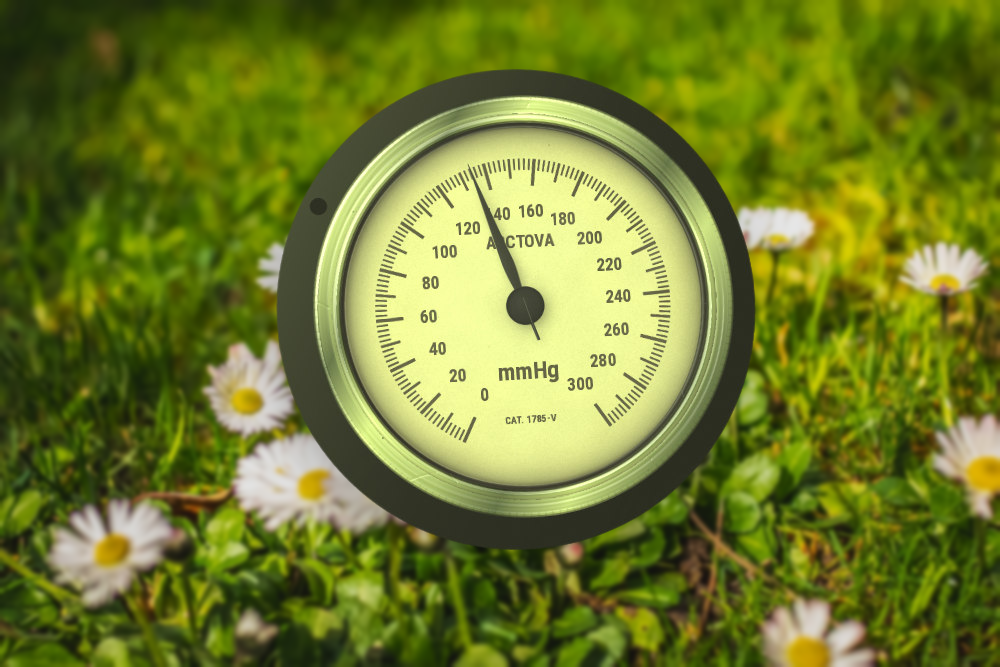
134 mmHg
